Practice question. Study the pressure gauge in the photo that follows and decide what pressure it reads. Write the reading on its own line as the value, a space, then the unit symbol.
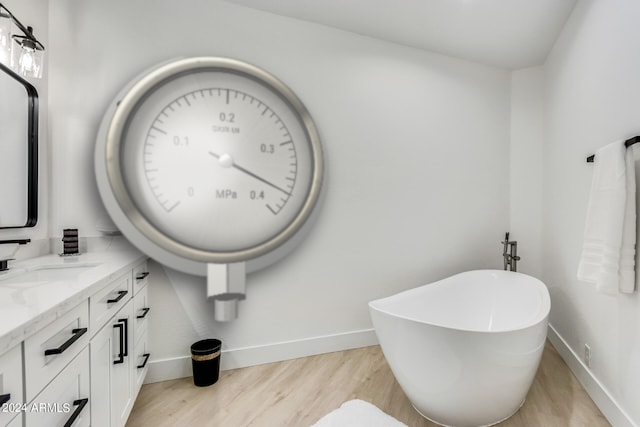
0.37 MPa
